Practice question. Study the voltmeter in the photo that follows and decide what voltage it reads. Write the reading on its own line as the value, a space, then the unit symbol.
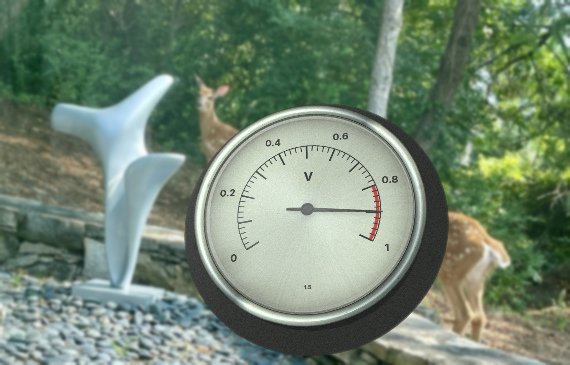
0.9 V
